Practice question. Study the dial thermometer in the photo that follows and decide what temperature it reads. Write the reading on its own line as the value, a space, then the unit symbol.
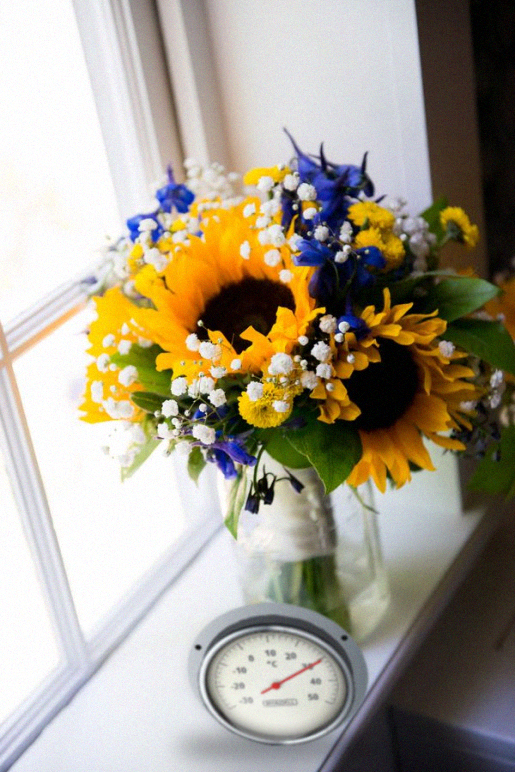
30 °C
